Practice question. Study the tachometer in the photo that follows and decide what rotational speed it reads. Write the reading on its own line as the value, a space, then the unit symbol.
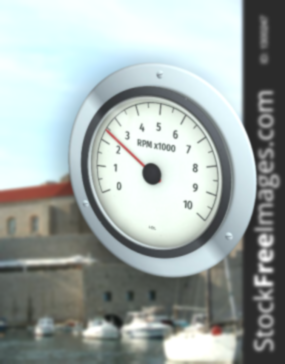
2500 rpm
